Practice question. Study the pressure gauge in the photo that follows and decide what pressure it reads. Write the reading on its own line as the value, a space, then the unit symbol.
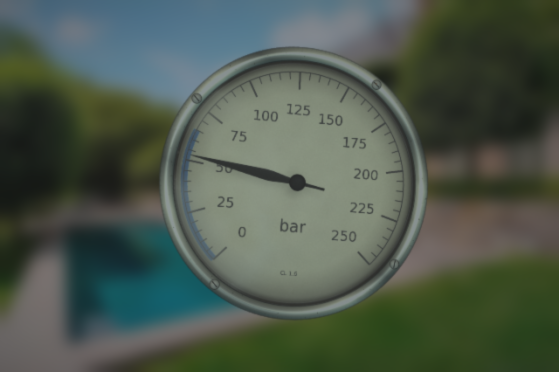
52.5 bar
